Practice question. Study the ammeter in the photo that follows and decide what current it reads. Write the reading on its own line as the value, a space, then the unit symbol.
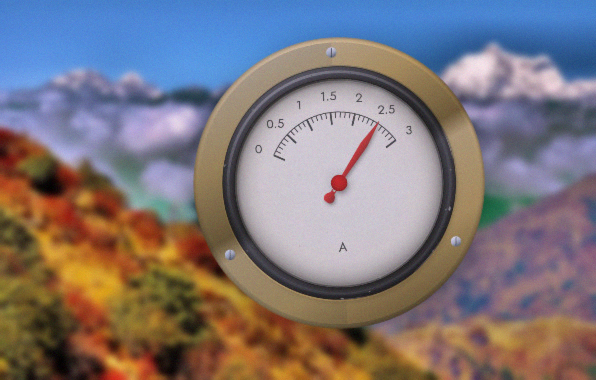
2.5 A
